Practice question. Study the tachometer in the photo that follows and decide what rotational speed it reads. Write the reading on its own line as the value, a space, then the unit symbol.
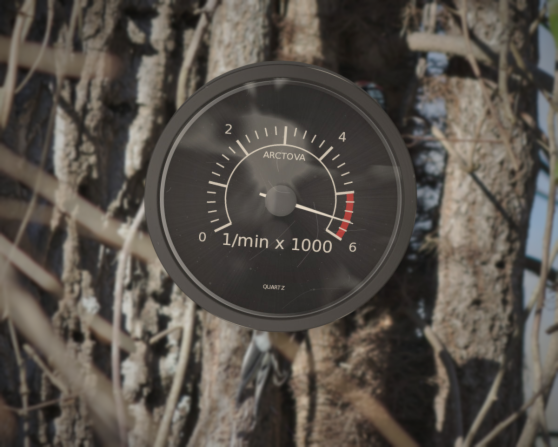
5600 rpm
